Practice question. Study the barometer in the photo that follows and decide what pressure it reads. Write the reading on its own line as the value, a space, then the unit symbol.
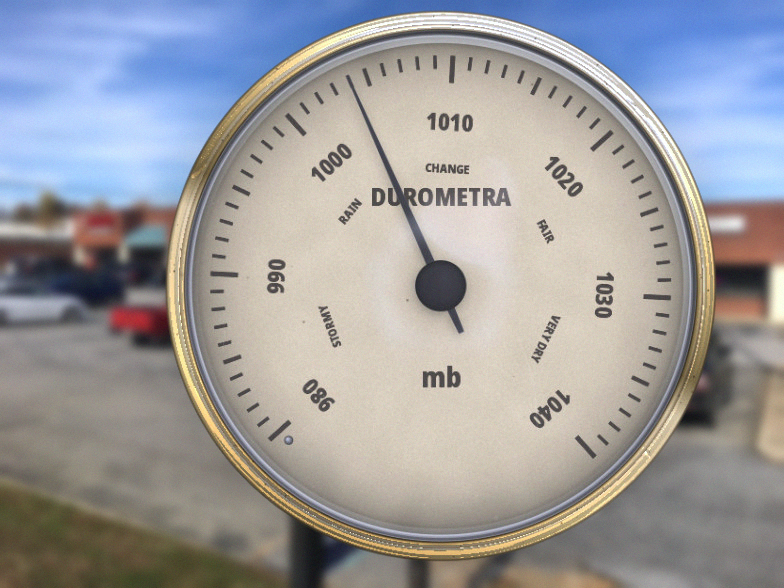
1004 mbar
